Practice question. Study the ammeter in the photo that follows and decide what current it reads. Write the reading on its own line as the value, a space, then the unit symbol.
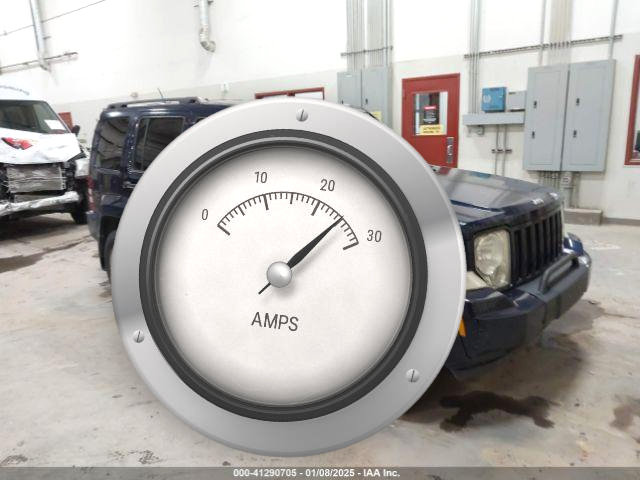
25 A
